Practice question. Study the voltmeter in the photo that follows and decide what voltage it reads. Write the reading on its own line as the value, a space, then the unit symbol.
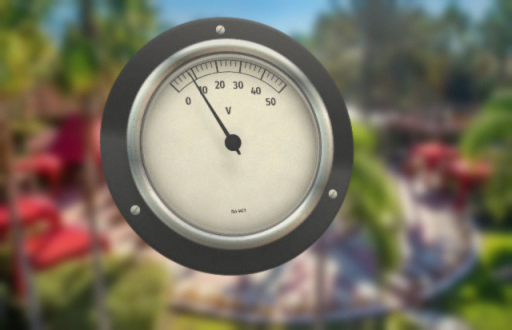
8 V
